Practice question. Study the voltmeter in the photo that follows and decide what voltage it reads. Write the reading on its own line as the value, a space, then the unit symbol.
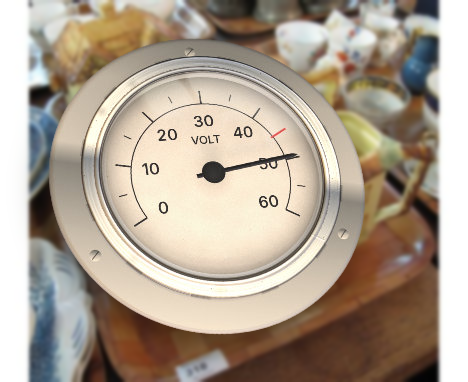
50 V
